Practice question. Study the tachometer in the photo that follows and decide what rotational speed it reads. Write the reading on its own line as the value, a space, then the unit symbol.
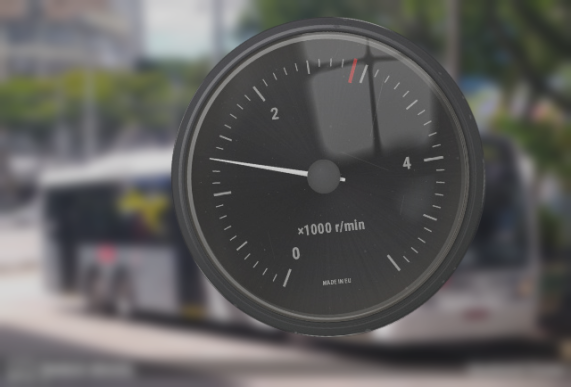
1300 rpm
